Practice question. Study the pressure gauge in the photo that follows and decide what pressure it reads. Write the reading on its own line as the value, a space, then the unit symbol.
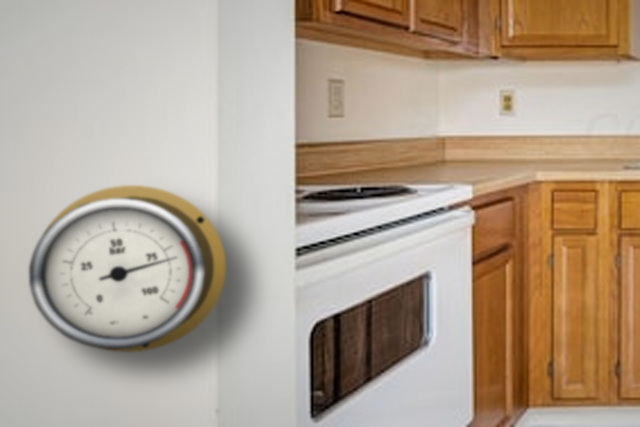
80 bar
